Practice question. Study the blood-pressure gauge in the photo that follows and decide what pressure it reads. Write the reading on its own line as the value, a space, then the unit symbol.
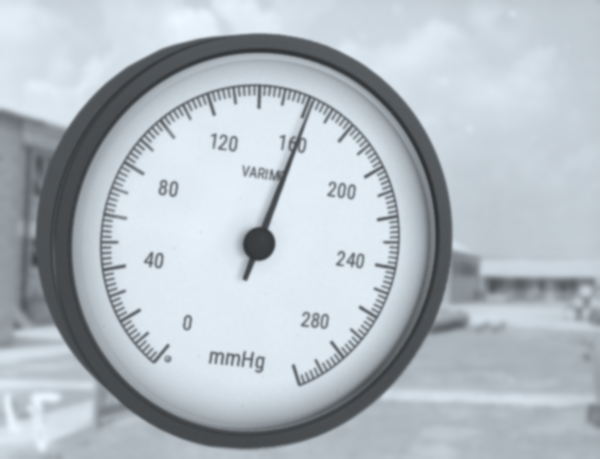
160 mmHg
